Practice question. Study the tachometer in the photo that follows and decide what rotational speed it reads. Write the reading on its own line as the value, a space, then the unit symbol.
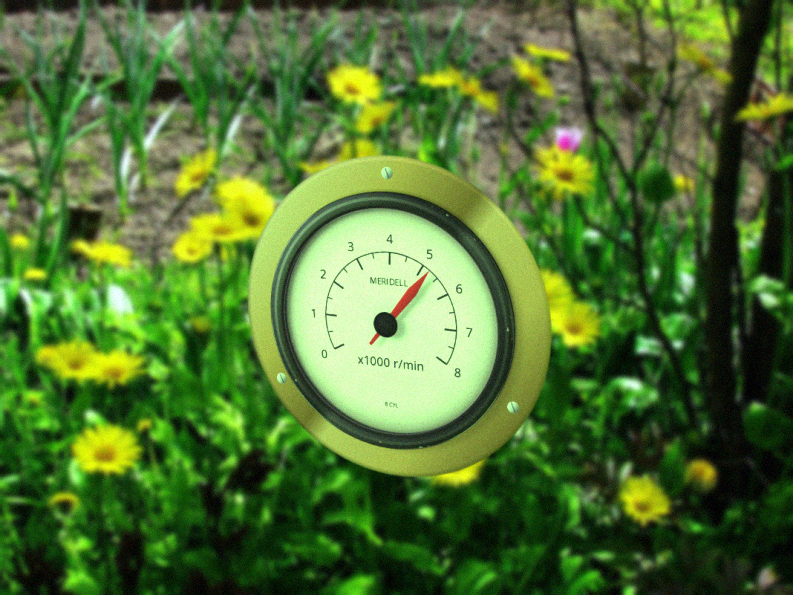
5250 rpm
